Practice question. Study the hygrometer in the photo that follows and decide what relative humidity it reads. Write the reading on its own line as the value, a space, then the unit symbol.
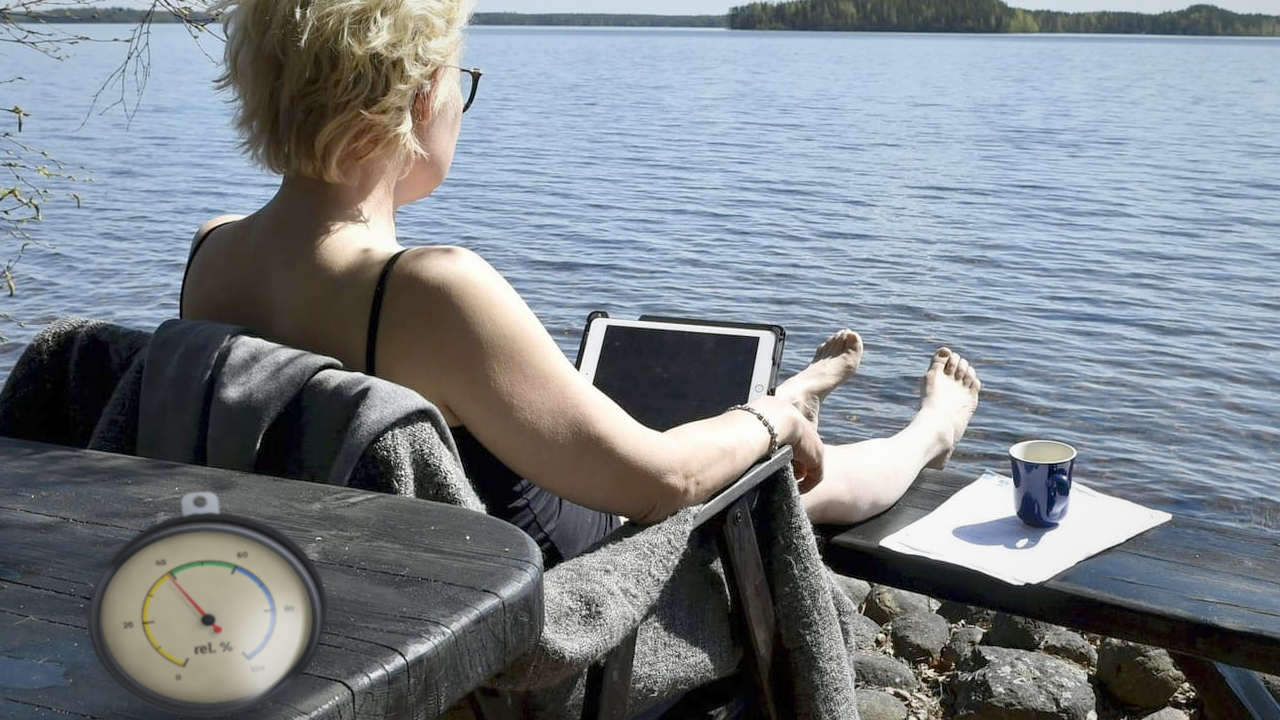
40 %
